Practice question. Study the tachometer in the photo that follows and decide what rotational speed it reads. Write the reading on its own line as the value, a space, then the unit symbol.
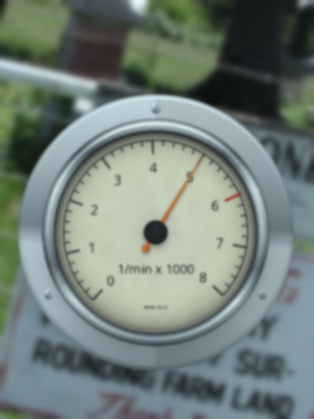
5000 rpm
